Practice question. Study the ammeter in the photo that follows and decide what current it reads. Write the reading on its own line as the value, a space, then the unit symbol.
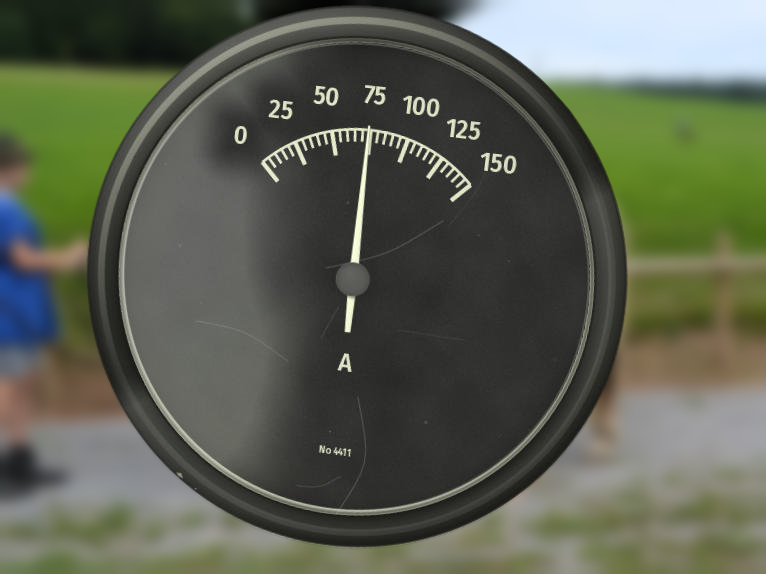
75 A
